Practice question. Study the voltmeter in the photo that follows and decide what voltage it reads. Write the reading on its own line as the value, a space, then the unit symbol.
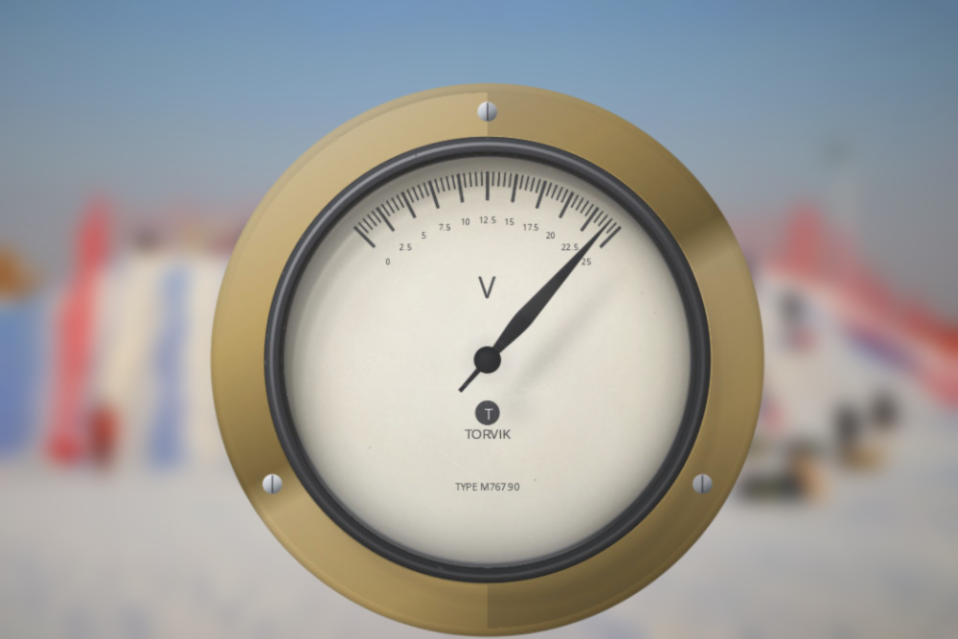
24 V
